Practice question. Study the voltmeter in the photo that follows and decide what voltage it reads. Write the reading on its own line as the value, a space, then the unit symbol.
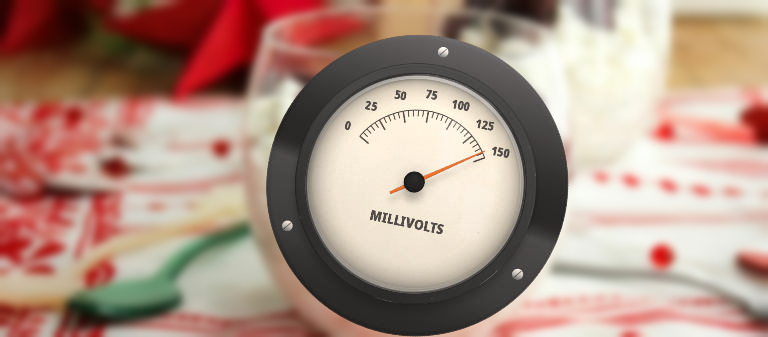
145 mV
